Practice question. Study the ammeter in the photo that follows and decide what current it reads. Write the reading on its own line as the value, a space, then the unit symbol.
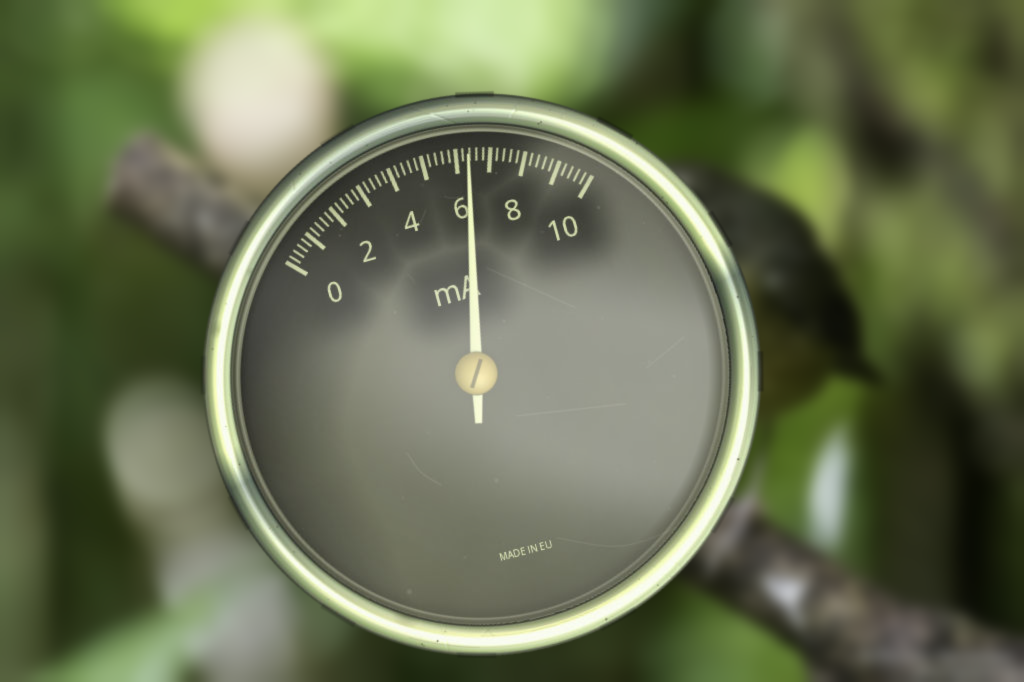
6.4 mA
